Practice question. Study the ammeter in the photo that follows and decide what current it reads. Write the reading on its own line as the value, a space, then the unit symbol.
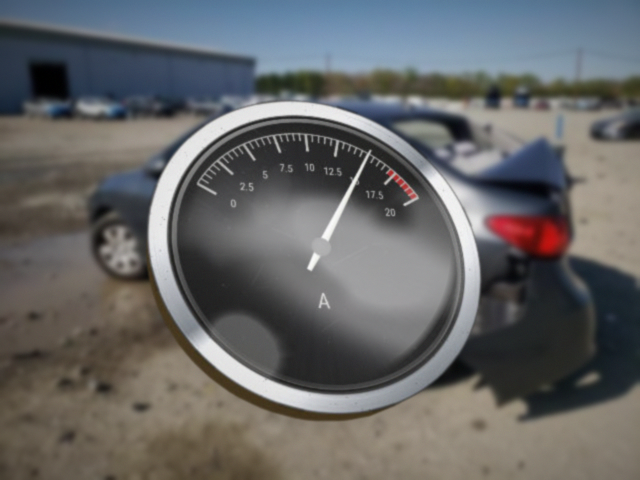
15 A
